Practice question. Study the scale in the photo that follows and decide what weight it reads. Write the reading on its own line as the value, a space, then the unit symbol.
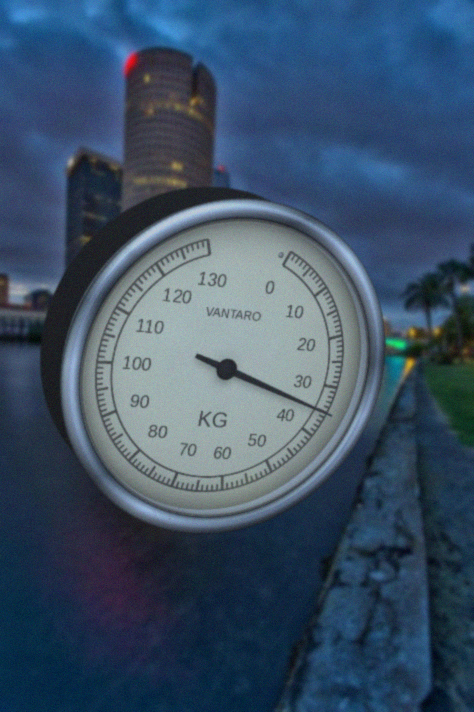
35 kg
